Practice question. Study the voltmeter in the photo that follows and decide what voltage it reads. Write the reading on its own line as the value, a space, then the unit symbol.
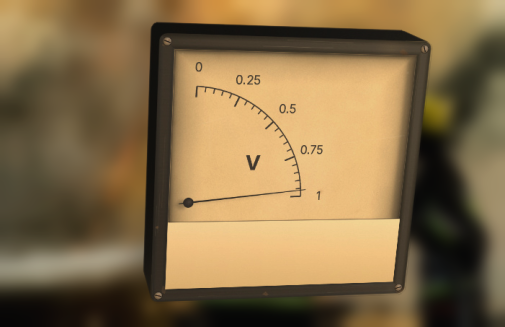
0.95 V
